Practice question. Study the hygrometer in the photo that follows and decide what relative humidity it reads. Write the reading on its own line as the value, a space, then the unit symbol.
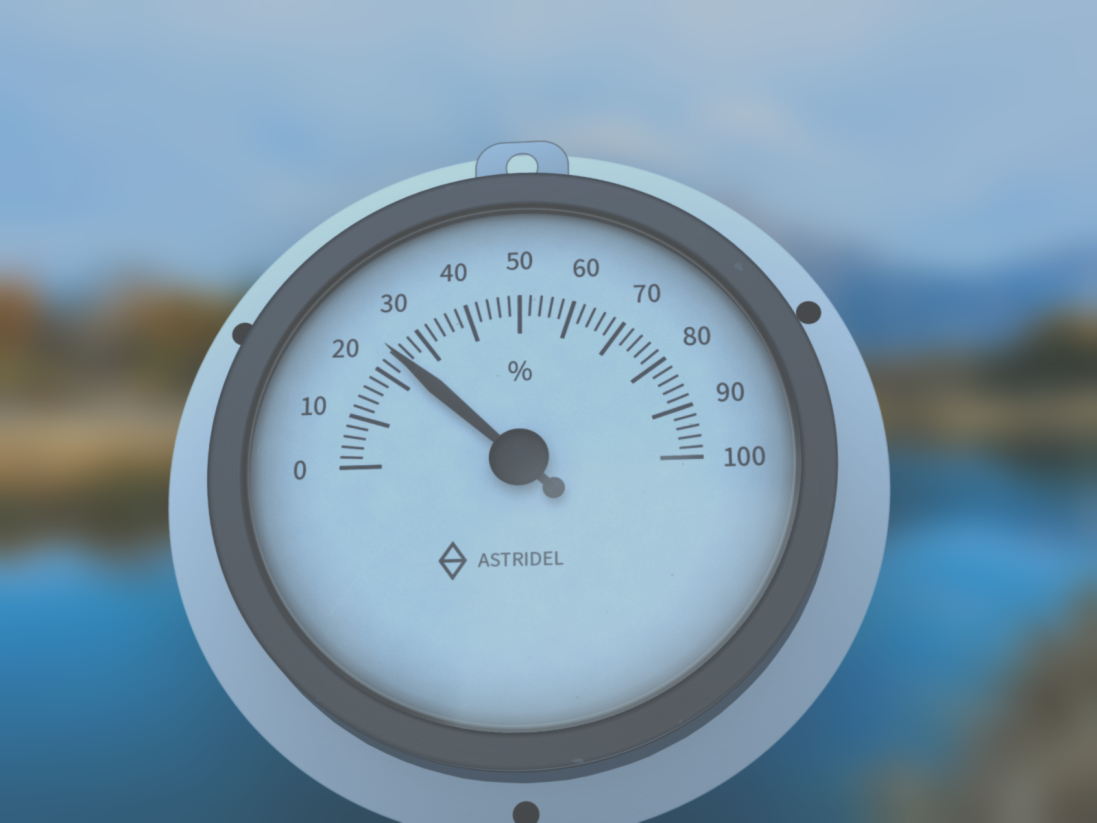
24 %
